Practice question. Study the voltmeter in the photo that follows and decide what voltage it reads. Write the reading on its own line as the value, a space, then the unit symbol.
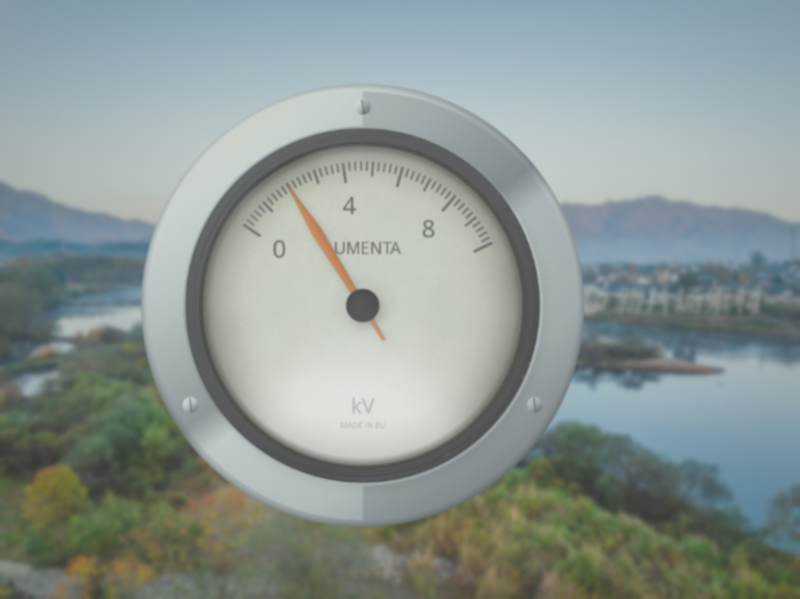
2 kV
